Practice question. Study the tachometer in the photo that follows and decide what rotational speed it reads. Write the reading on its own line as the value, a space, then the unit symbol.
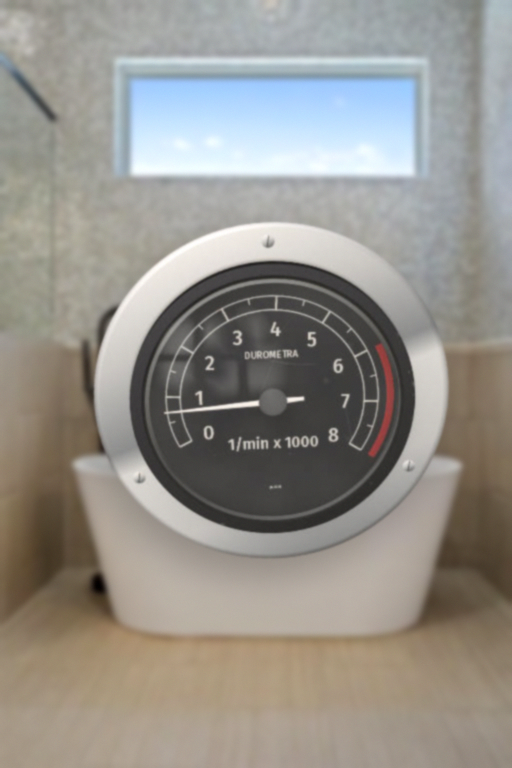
750 rpm
